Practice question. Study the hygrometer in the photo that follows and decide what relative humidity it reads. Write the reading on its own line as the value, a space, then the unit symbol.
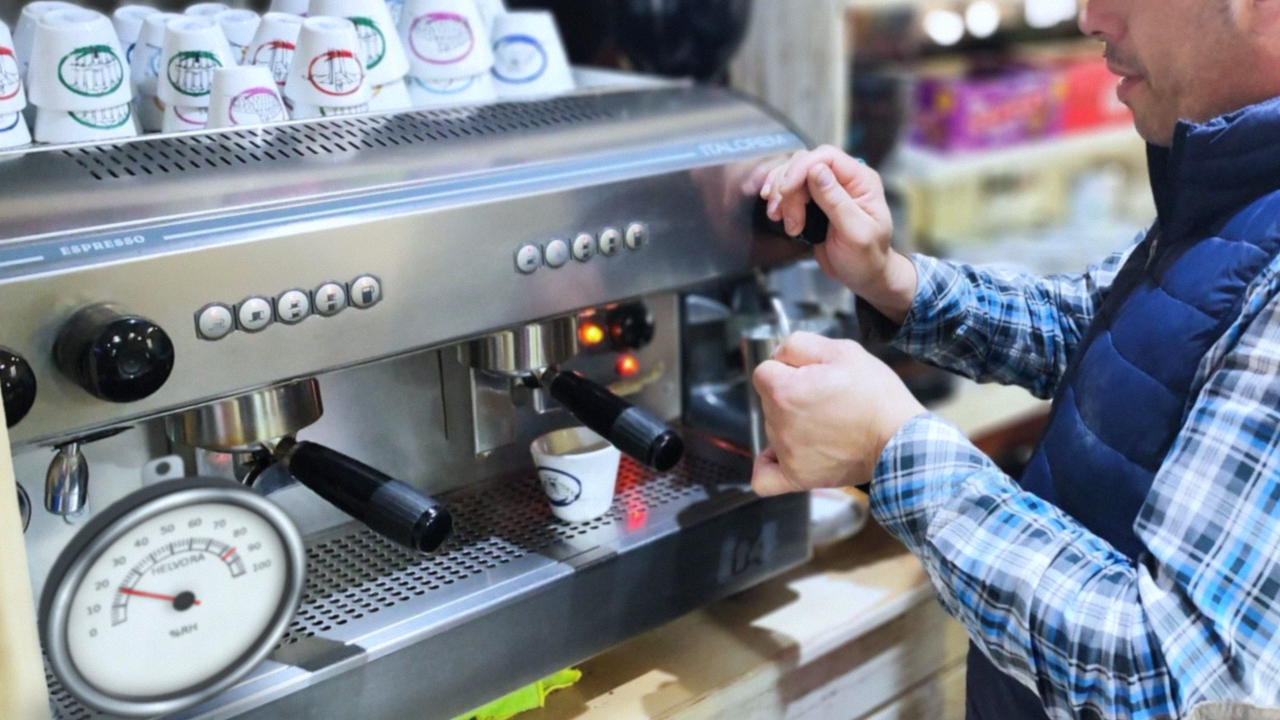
20 %
